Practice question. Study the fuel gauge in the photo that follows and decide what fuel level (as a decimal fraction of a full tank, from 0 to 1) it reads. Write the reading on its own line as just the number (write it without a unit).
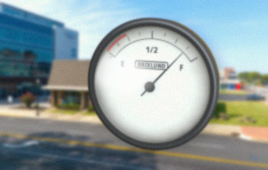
0.875
